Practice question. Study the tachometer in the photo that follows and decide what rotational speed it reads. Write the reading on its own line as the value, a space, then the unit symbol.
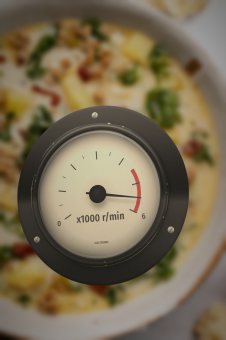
5500 rpm
